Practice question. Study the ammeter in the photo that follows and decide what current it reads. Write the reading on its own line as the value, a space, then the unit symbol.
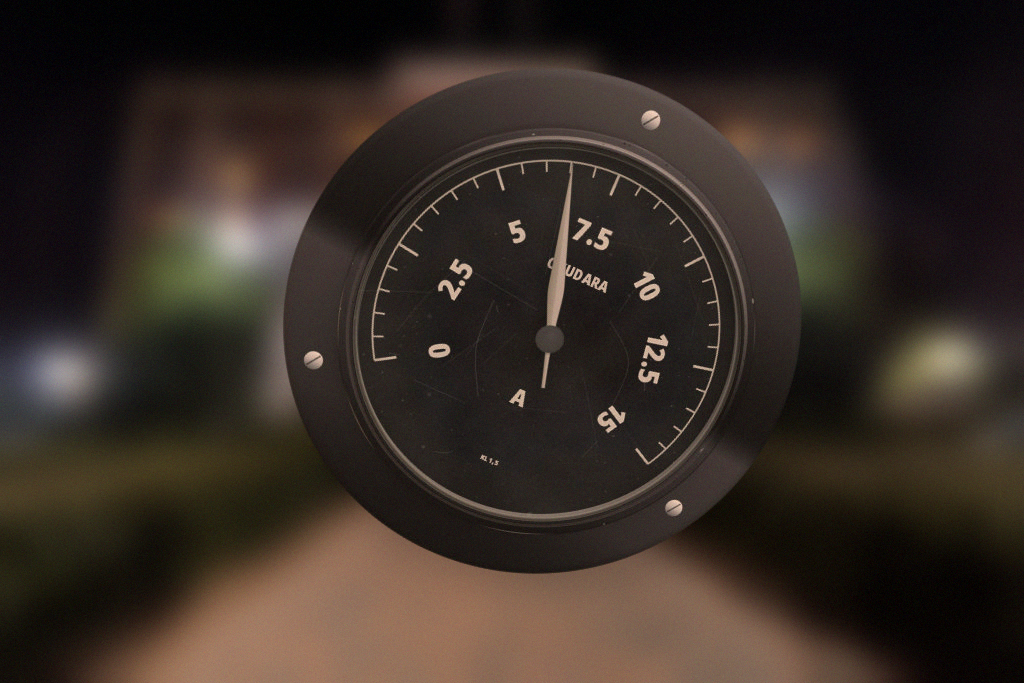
6.5 A
